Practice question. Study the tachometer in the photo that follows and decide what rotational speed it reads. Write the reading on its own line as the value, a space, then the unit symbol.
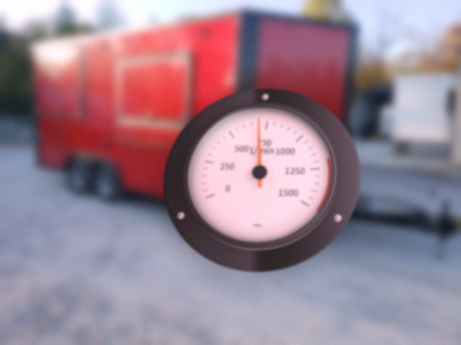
700 rpm
